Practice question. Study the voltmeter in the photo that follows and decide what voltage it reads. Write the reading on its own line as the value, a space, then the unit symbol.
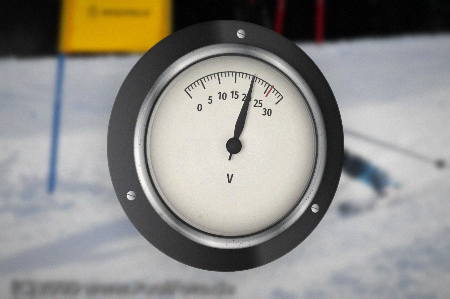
20 V
